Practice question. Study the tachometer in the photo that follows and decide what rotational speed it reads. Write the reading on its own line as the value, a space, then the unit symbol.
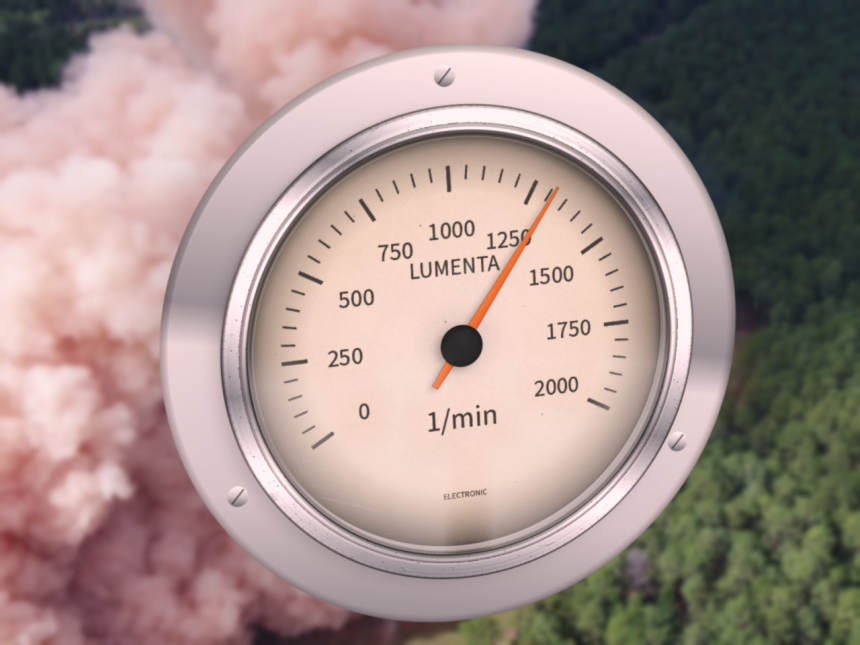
1300 rpm
